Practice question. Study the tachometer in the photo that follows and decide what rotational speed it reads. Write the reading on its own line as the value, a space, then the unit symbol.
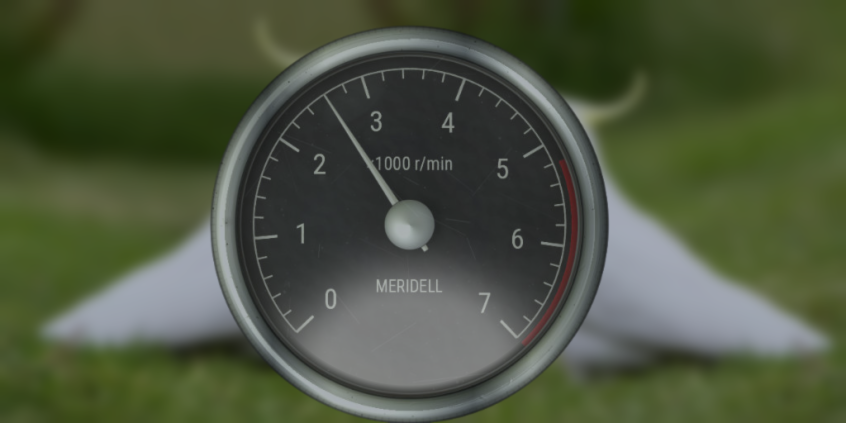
2600 rpm
